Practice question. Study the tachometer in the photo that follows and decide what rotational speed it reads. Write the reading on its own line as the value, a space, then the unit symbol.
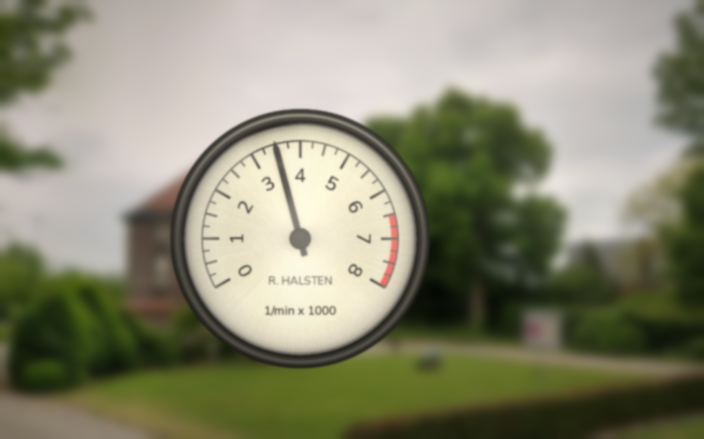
3500 rpm
